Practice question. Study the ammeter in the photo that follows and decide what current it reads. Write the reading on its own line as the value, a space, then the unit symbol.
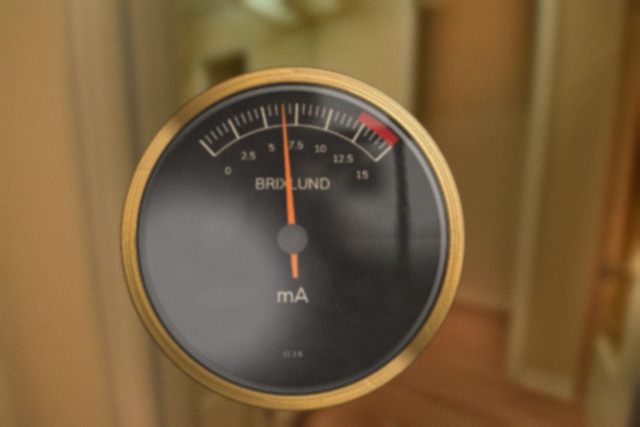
6.5 mA
